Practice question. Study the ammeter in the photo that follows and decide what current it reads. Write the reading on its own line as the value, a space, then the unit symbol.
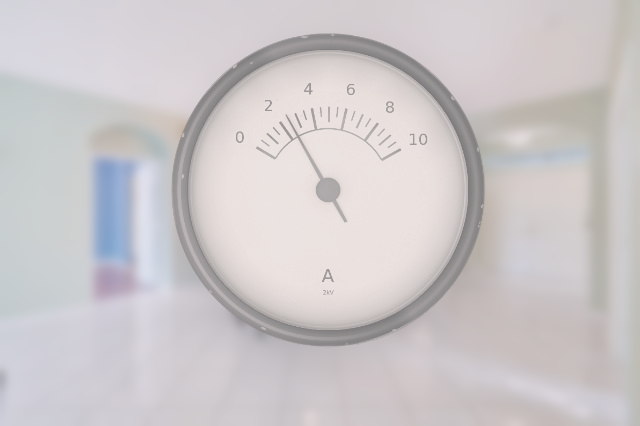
2.5 A
